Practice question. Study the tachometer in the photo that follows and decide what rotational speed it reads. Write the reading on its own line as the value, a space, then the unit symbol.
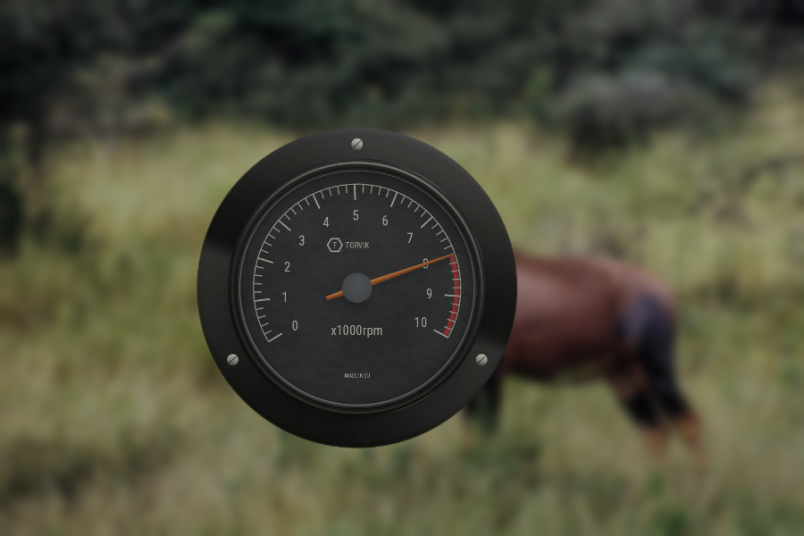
8000 rpm
